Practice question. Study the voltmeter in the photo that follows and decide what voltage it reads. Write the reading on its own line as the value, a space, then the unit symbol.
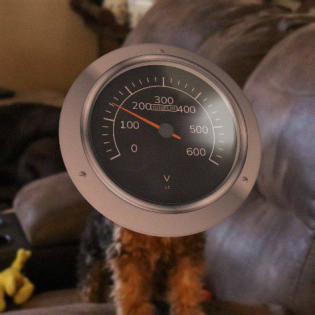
140 V
